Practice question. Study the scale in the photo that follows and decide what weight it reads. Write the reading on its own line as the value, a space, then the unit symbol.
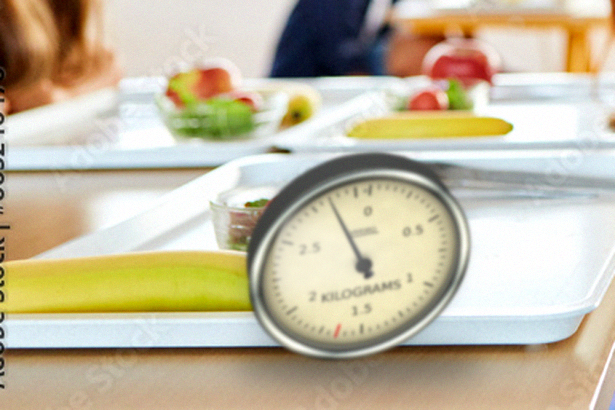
2.85 kg
